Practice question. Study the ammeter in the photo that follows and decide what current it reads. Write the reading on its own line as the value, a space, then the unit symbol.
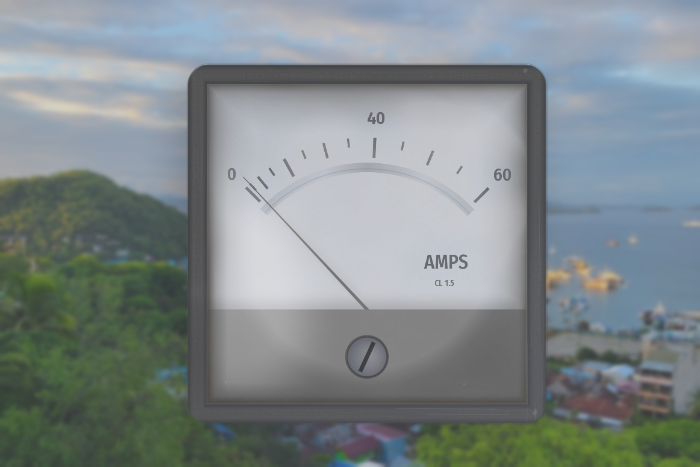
5 A
